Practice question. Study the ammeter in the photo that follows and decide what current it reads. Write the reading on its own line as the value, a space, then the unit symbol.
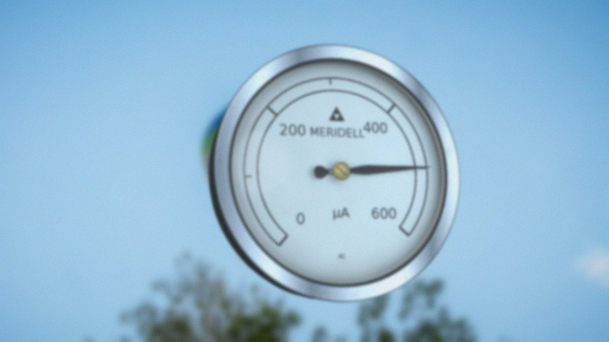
500 µA
